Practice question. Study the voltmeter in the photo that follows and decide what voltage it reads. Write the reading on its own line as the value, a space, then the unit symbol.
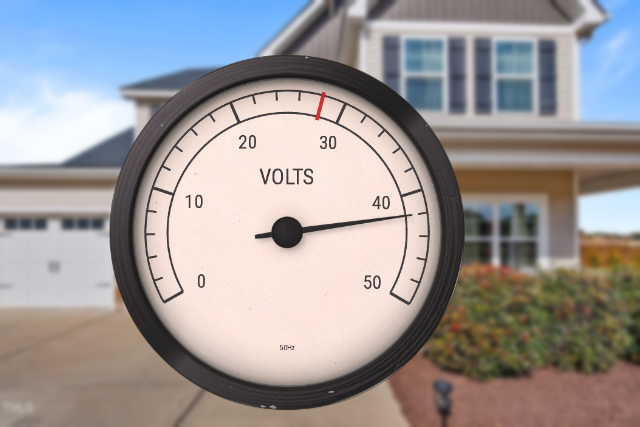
42 V
